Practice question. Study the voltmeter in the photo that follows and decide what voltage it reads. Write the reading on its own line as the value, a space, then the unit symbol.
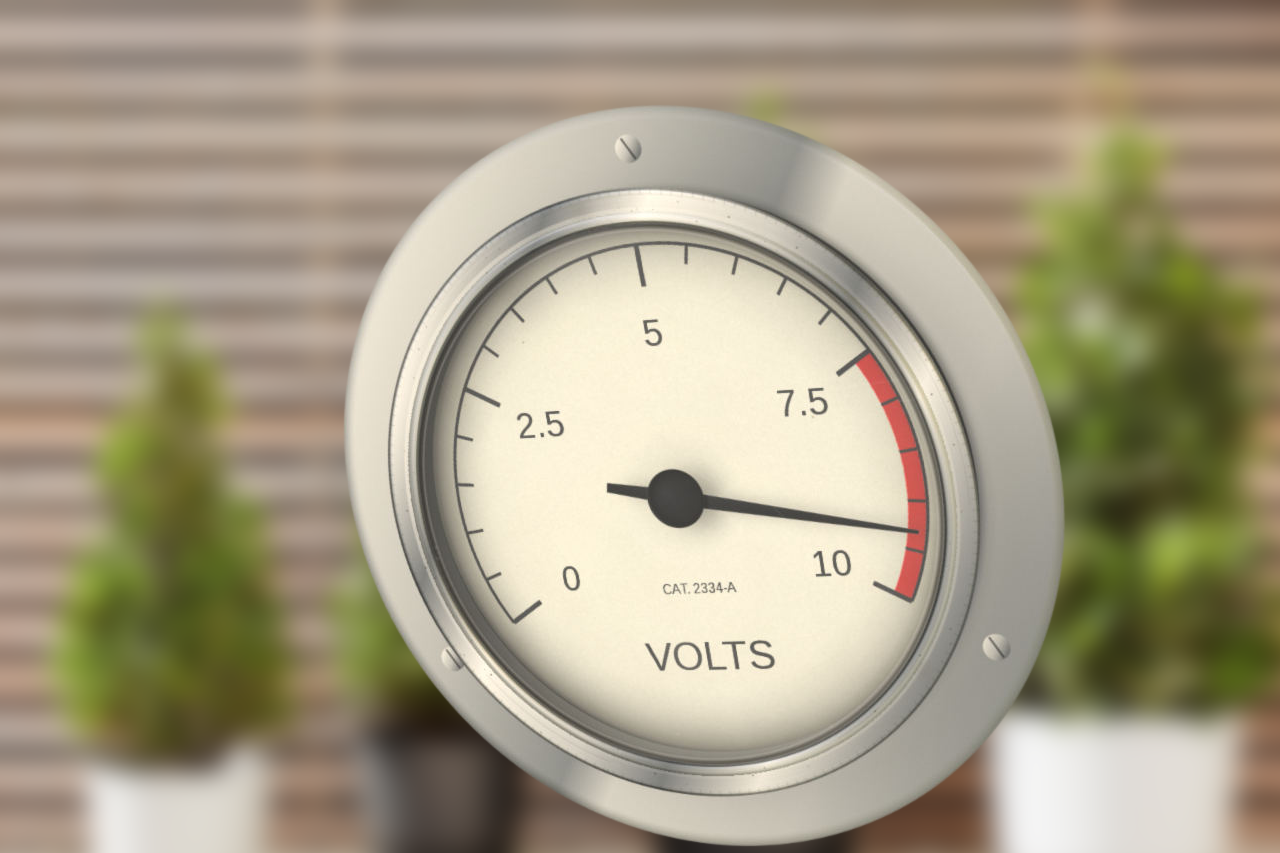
9.25 V
